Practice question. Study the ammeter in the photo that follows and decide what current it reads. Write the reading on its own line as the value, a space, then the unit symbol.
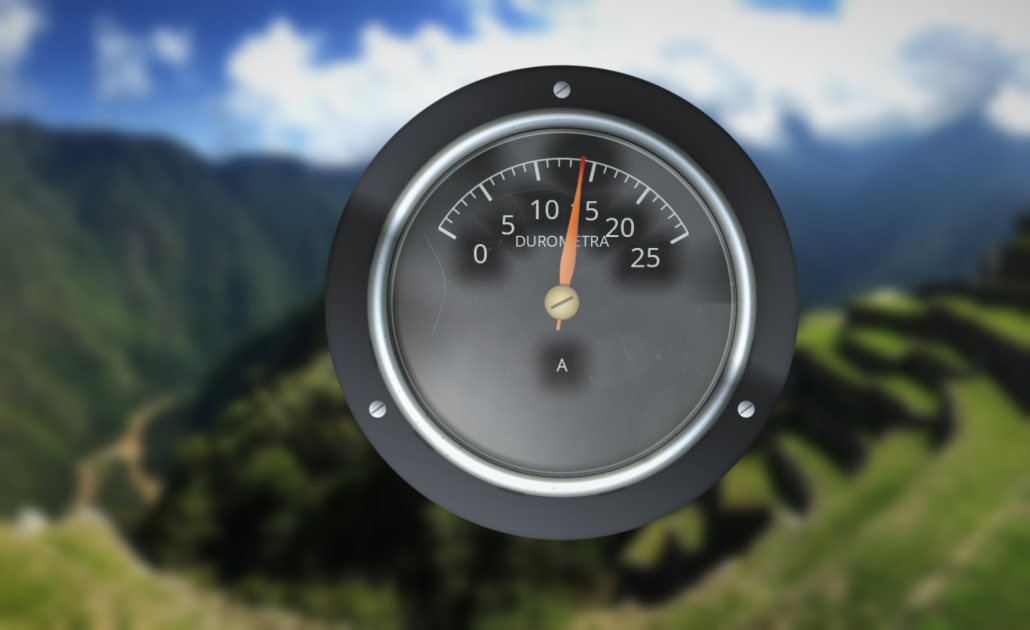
14 A
